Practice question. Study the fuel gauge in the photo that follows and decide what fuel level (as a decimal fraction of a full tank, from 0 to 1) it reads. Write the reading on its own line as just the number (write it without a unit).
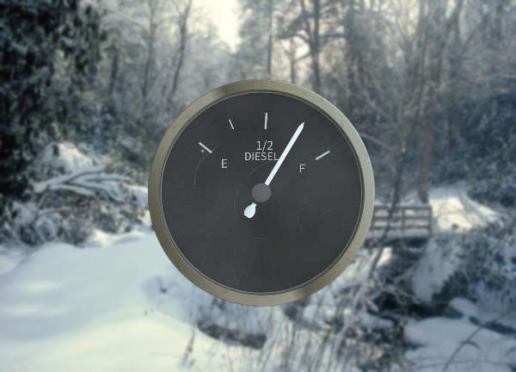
0.75
